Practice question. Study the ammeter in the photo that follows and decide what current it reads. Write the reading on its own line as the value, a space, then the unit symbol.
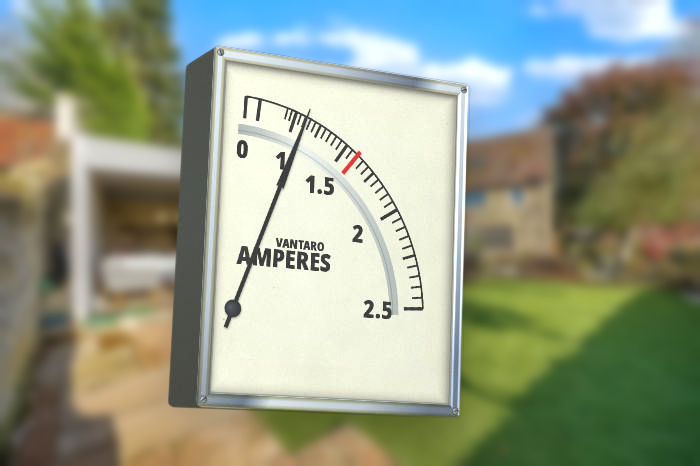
1.1 A
